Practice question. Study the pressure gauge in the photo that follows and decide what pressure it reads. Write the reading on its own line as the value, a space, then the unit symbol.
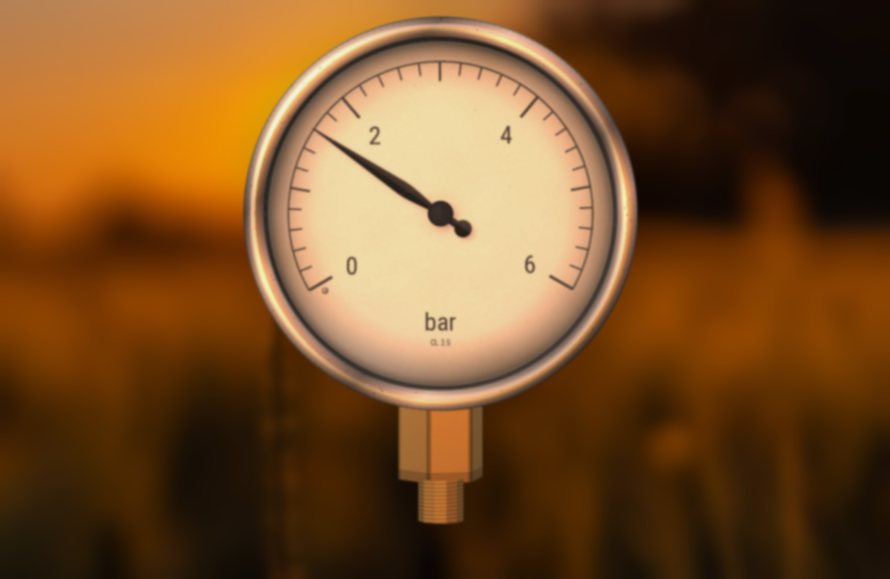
1.6 bar
